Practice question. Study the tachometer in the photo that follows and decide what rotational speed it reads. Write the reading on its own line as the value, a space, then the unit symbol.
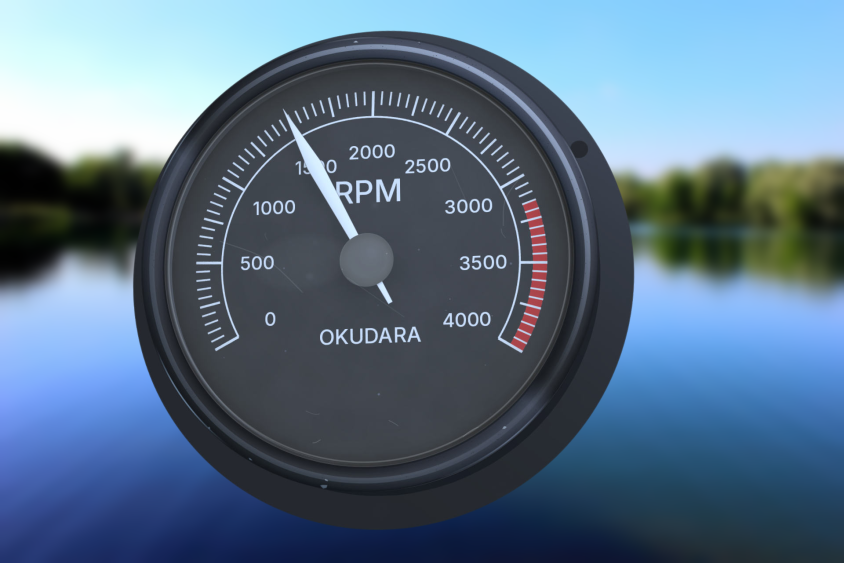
1500 rpm
